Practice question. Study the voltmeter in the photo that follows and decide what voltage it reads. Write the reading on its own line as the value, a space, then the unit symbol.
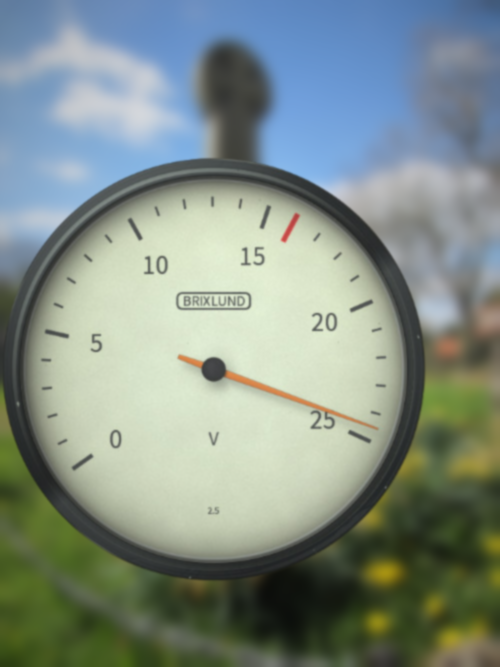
24.5 V
